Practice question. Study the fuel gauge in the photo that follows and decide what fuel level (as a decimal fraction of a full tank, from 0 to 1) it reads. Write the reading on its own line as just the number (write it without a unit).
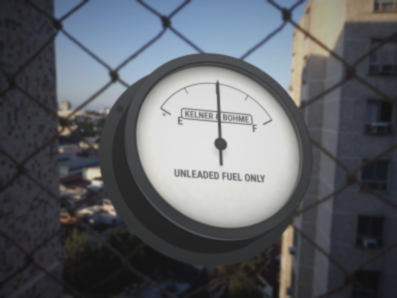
0.5
